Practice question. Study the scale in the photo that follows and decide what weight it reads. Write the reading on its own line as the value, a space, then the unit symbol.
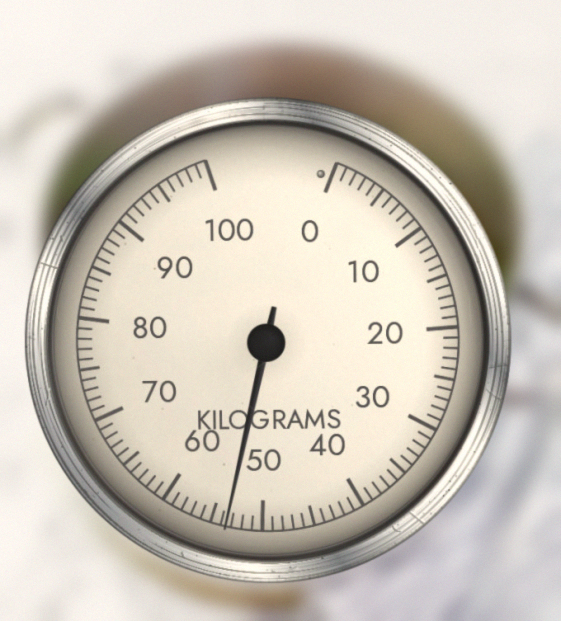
53.5 kg
